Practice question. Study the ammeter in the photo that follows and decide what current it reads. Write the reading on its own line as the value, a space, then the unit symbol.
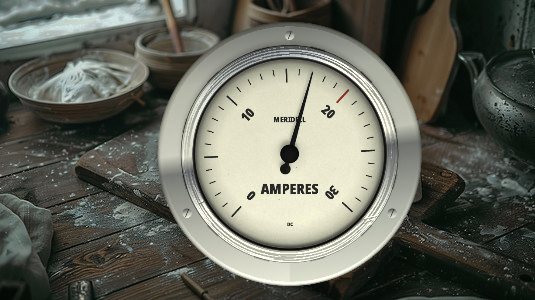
17 A
